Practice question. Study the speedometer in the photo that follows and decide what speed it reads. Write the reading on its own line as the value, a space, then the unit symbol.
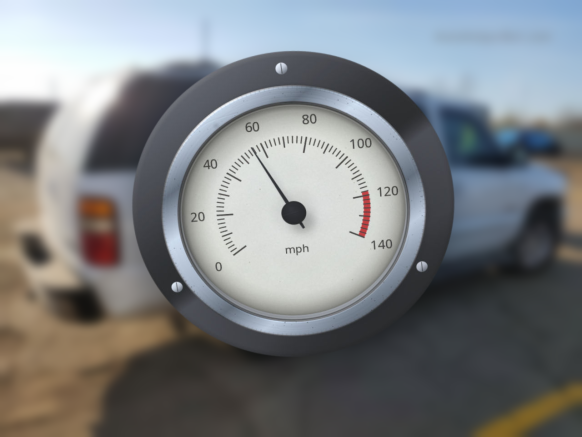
56 mph
